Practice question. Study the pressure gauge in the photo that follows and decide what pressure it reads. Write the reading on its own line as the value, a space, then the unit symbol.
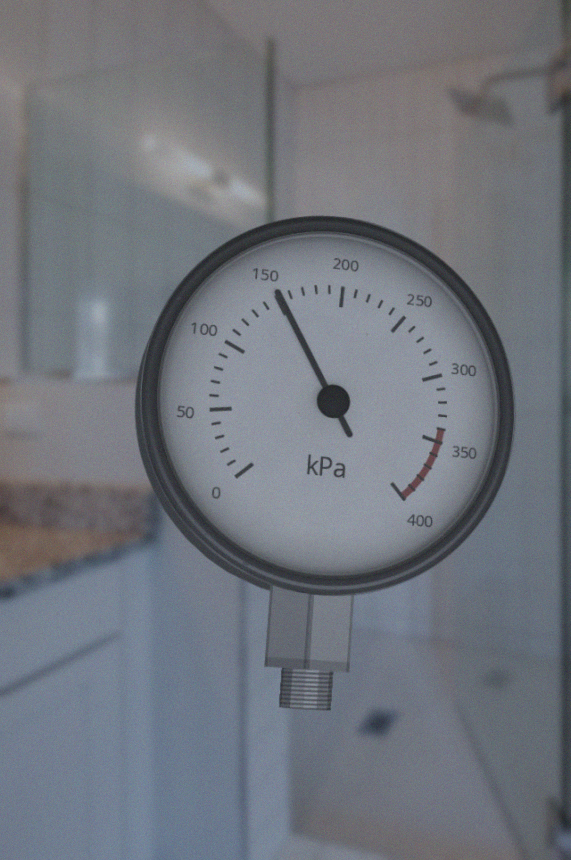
150 kPa
